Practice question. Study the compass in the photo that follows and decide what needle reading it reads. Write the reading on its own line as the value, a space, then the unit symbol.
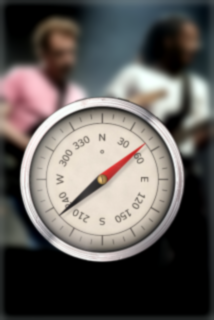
50 °
